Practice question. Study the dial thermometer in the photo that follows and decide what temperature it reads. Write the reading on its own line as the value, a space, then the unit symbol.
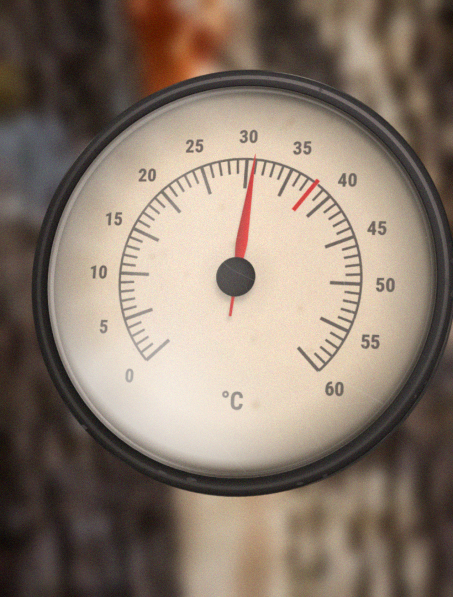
31 °C
